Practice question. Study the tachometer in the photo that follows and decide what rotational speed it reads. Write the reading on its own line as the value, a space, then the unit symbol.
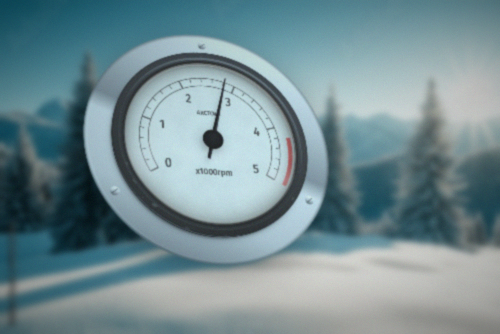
2800 rpm
